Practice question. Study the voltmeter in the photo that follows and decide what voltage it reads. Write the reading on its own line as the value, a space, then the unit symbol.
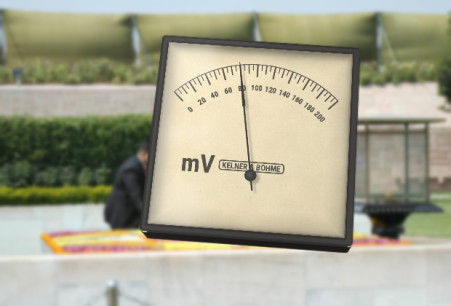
80 mV
